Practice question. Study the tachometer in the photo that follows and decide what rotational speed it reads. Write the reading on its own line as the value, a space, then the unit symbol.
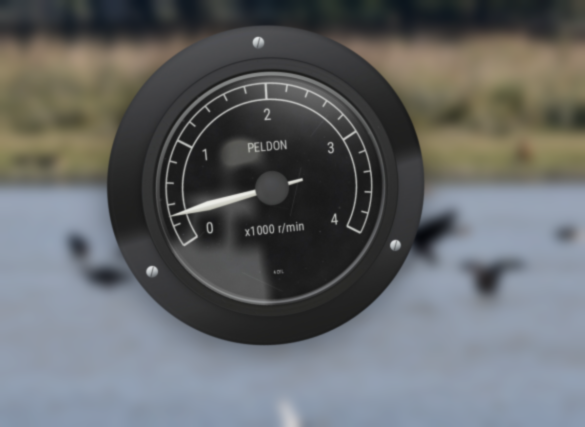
300 rpm
